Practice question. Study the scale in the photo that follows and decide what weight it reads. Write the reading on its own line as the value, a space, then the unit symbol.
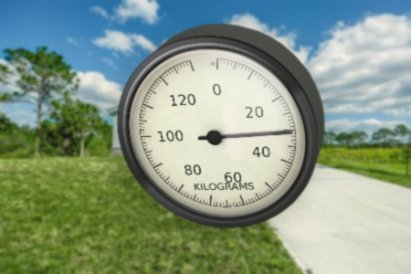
30 kg
